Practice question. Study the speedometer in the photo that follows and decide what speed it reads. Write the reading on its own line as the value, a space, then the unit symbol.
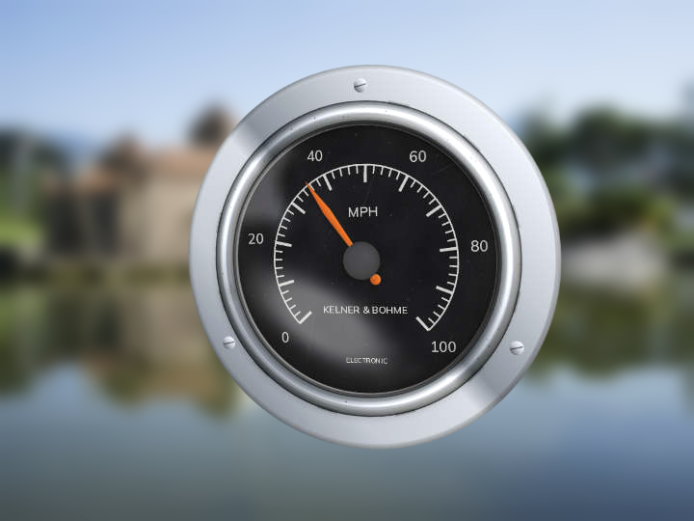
36 mph
